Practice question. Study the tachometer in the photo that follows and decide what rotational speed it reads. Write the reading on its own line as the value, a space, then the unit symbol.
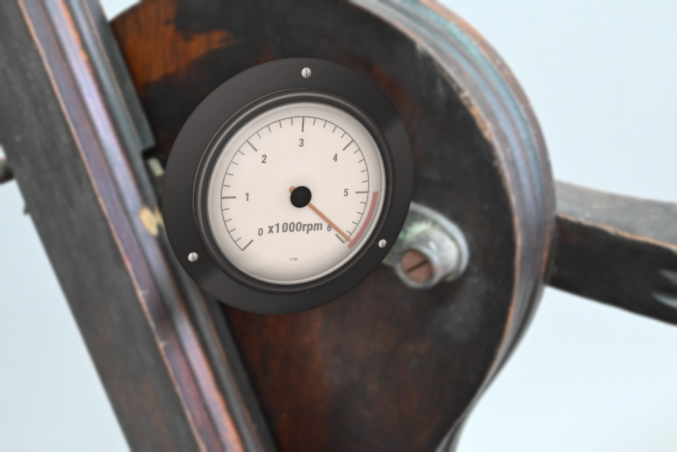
5900 rpm
